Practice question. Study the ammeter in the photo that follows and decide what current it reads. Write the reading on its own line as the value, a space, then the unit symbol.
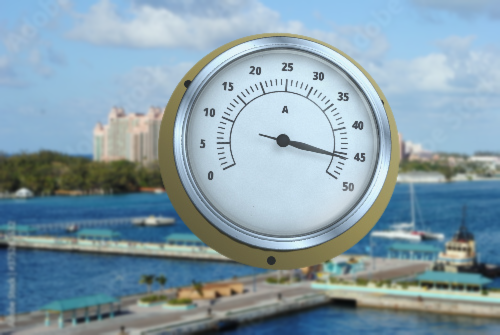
46 A
